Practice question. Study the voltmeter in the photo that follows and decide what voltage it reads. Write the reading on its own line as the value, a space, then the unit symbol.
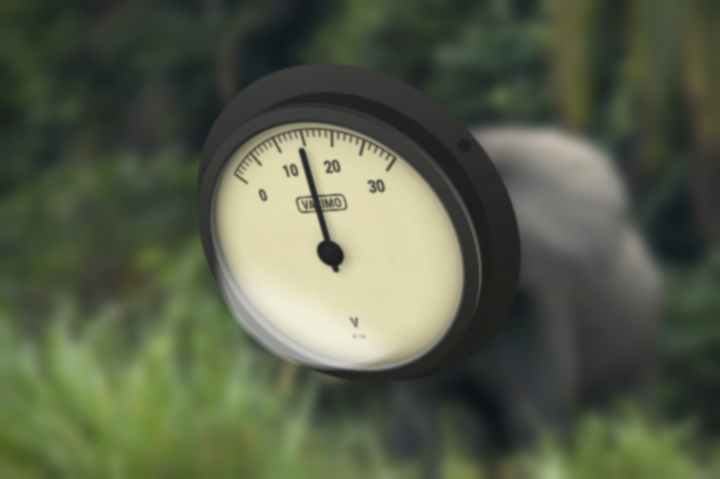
15 V
